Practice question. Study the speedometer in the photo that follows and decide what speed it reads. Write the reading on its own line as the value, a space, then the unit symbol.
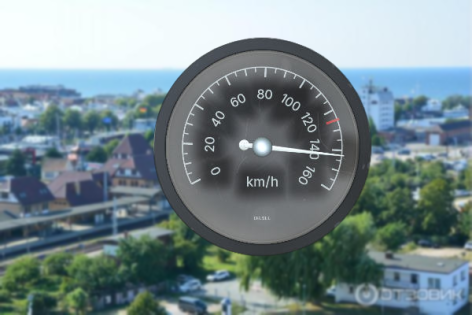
142.5 km/h
